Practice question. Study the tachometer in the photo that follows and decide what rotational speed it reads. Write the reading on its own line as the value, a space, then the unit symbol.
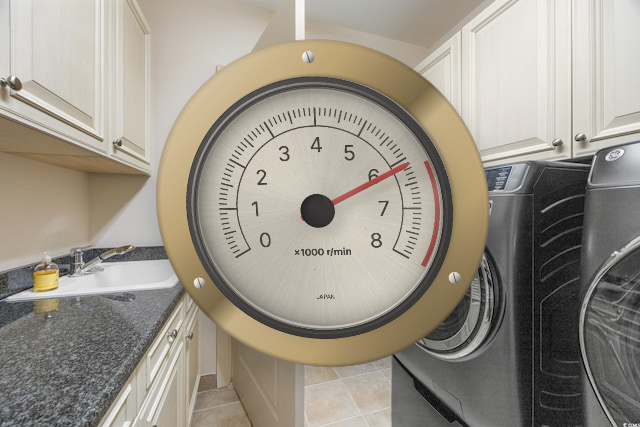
6100 rpm
